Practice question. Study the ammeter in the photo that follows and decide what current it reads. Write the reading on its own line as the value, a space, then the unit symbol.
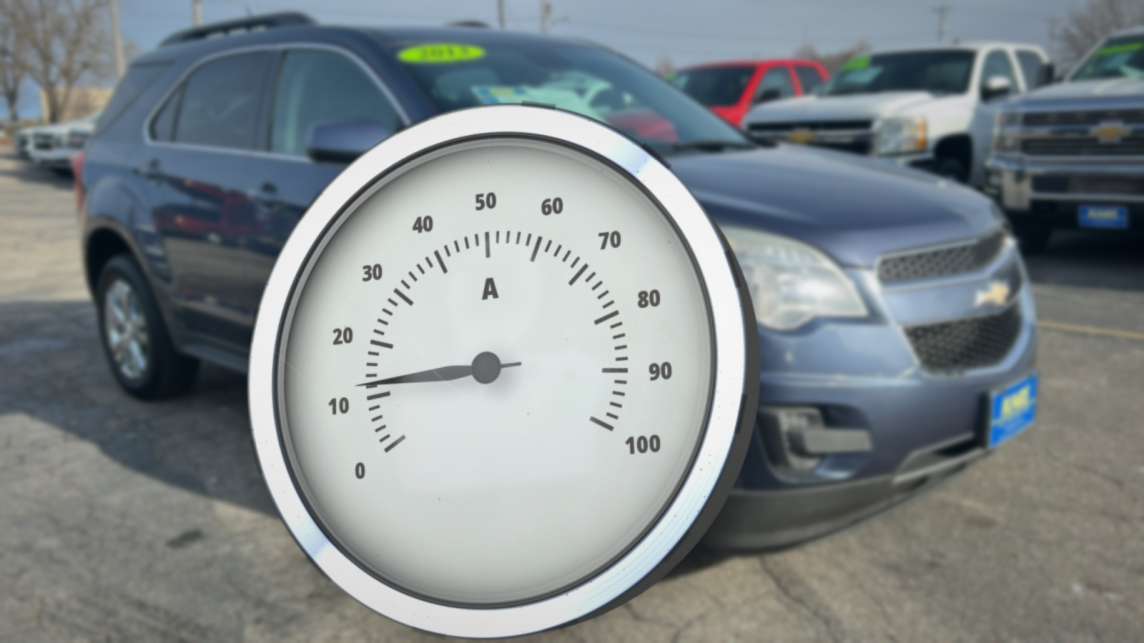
12 A
